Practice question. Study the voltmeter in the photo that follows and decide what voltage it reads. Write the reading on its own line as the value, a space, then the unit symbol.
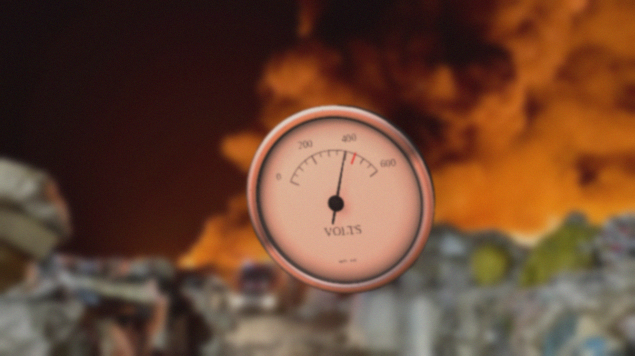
400 V
